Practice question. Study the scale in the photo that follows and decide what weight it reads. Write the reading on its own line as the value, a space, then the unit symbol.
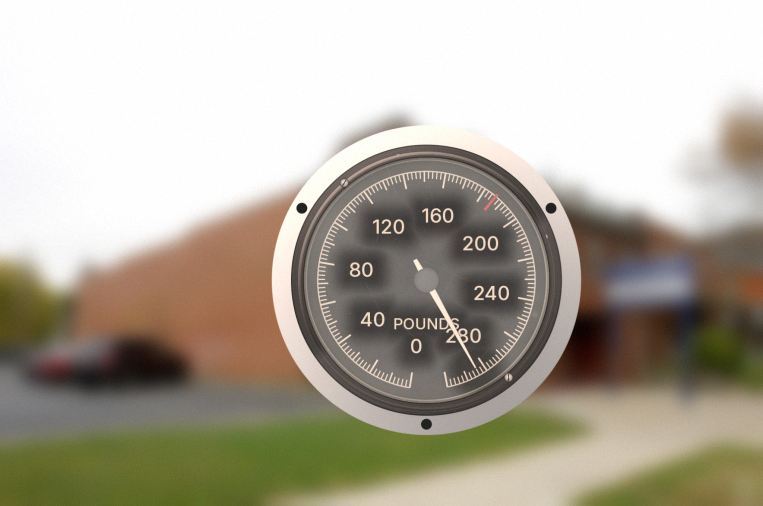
284 lb
